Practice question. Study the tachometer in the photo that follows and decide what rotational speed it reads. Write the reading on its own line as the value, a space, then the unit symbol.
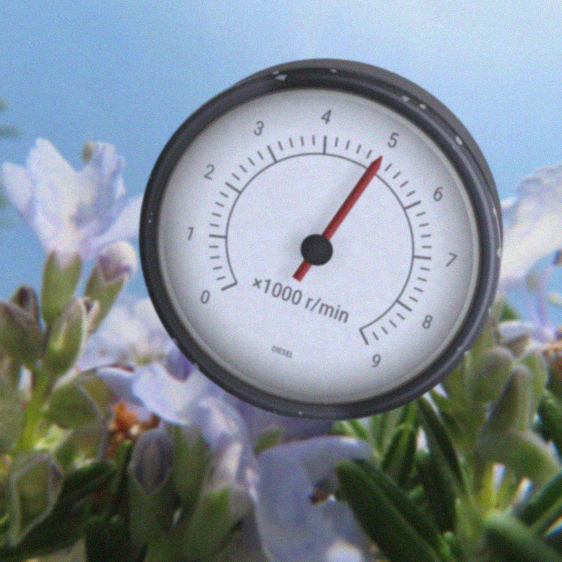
5000 rpm
